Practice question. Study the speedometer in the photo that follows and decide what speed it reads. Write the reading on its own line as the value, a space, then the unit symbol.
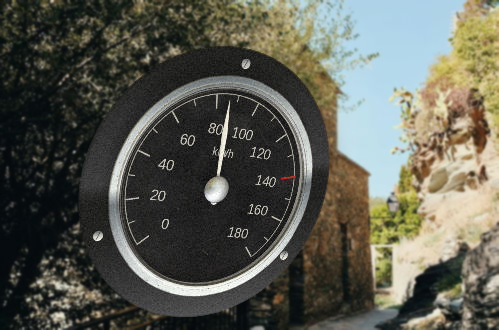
85 km/h
